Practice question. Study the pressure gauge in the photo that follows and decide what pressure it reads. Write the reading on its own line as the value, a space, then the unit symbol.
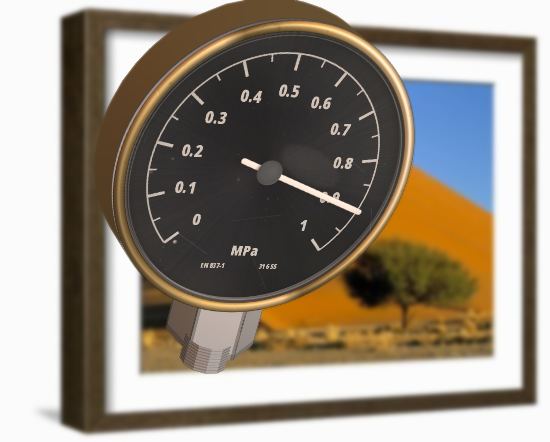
0.9 MPa
